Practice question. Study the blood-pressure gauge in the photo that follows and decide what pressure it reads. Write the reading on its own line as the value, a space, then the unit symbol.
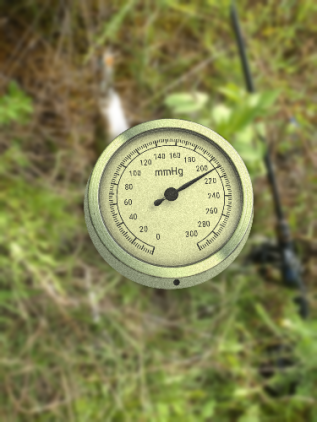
210 mmHg
